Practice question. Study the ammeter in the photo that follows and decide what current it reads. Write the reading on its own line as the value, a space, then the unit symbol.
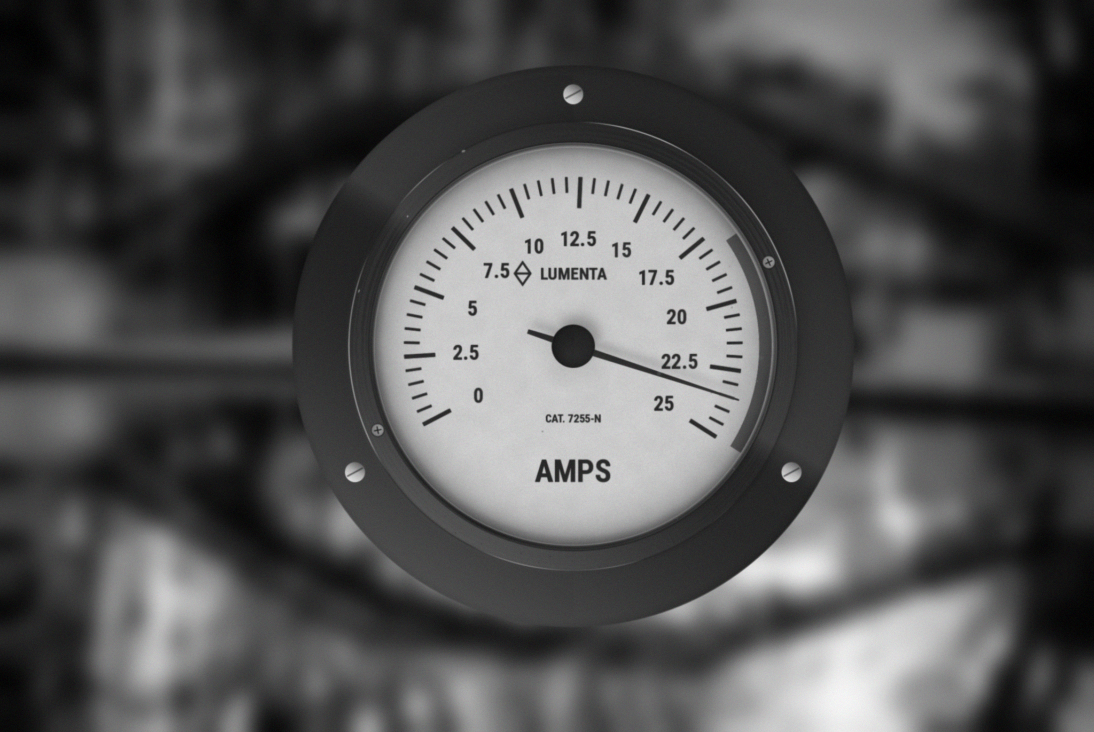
23.5 A
